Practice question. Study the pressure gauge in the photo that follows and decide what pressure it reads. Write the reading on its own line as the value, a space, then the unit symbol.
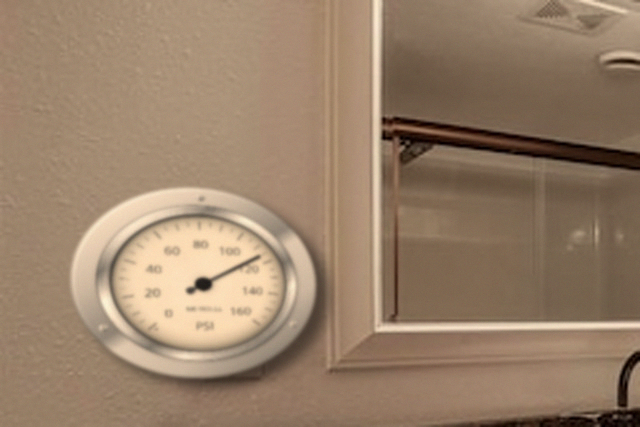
115 psi
